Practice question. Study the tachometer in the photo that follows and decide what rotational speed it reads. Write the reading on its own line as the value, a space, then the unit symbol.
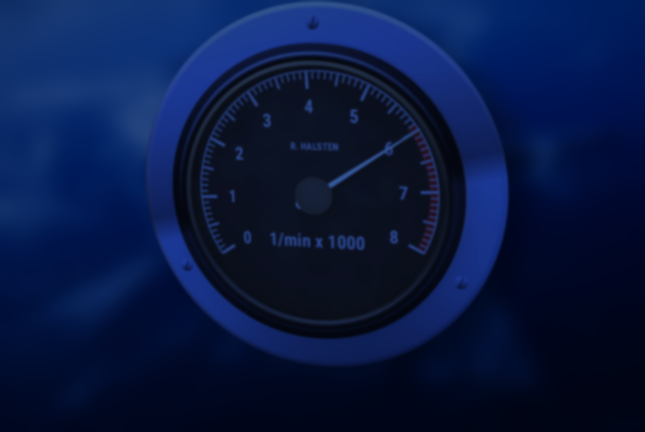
6000 rpm
